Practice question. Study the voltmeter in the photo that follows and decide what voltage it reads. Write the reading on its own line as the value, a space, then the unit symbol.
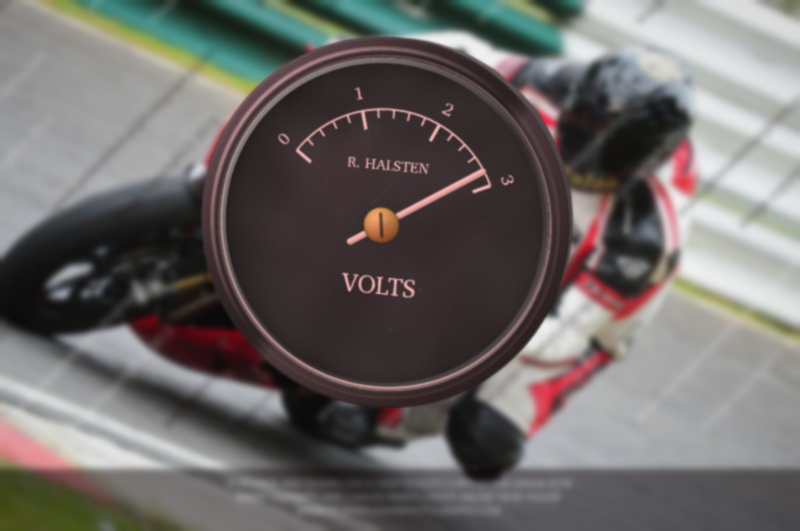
2.8 V
